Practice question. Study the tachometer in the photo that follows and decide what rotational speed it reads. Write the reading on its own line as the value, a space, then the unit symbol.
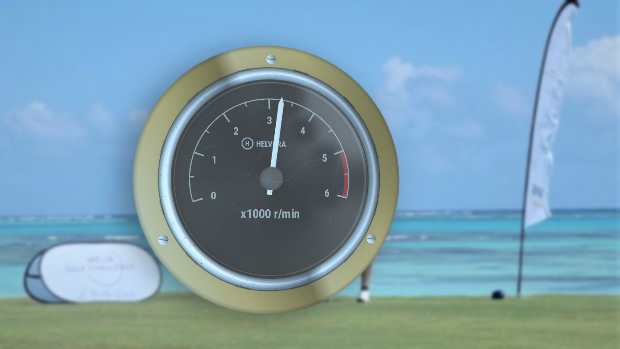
3250 rpm
